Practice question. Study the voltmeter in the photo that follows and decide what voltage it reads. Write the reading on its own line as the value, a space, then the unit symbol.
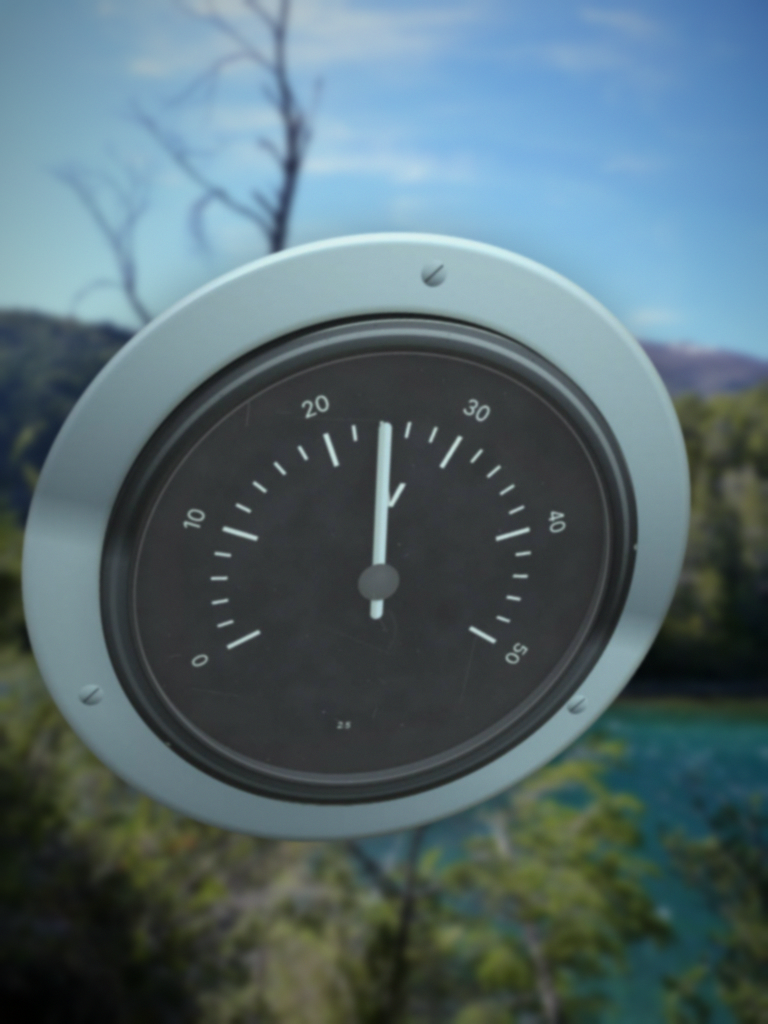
24 V
